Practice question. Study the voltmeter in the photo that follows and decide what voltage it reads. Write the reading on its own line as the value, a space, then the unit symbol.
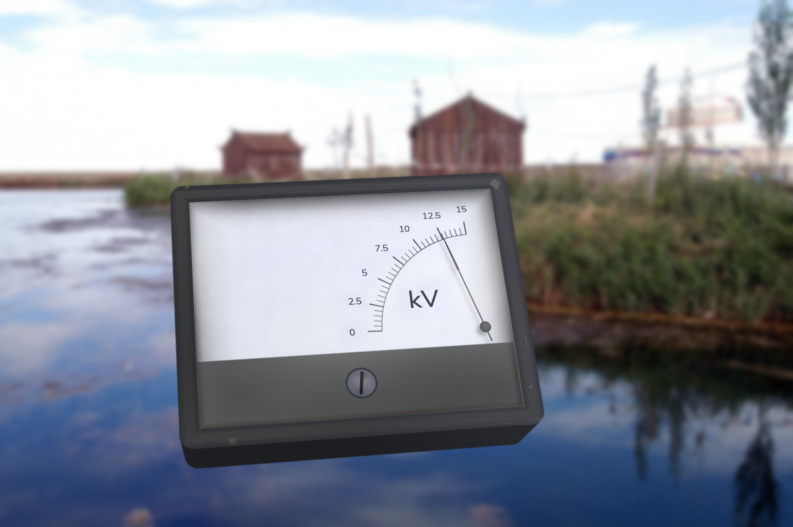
12.5 kV
